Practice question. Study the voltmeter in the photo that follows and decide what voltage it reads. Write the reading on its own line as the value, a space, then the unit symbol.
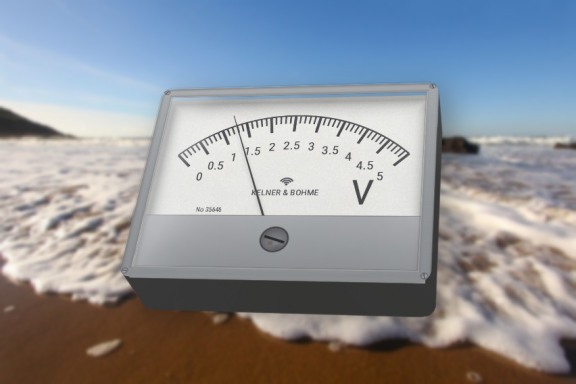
1.3 V
